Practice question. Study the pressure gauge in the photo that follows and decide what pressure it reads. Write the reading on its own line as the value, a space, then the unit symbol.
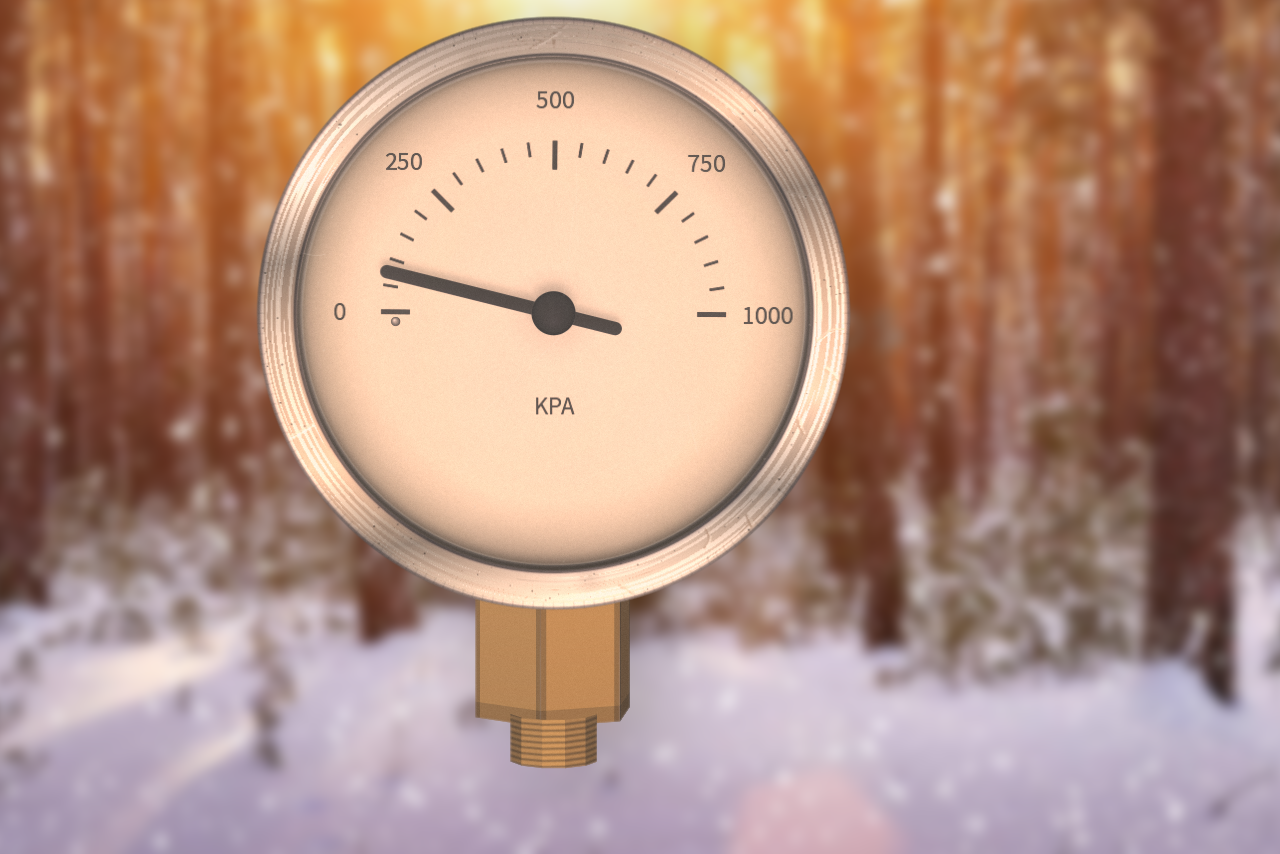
75 kPa
